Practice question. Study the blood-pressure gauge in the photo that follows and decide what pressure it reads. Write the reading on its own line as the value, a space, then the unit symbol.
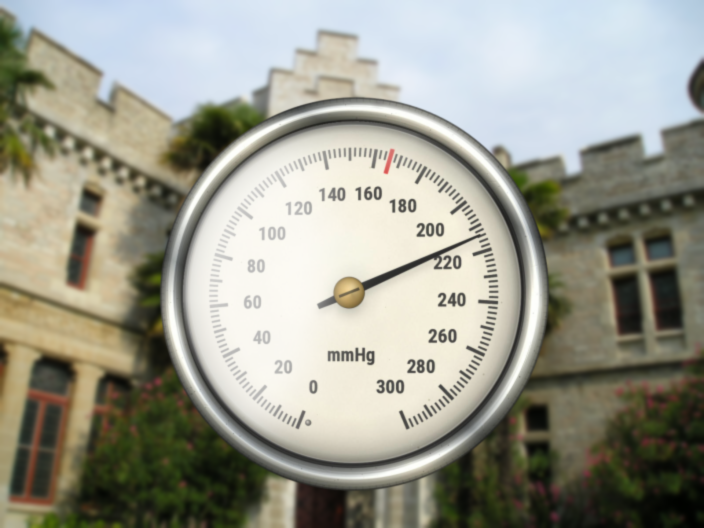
214 mmHg
